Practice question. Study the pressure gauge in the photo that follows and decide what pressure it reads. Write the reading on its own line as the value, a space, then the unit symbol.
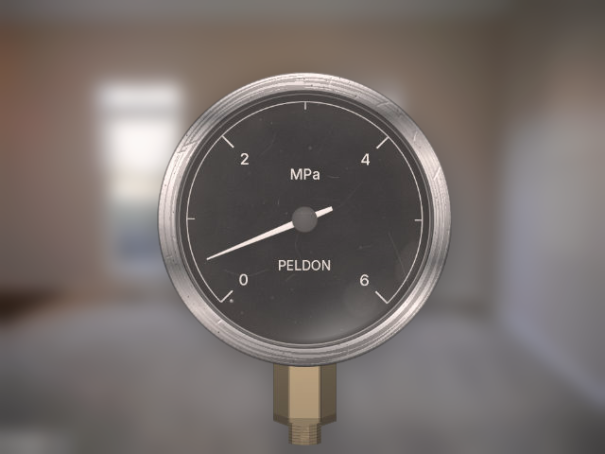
0.5 MPa
